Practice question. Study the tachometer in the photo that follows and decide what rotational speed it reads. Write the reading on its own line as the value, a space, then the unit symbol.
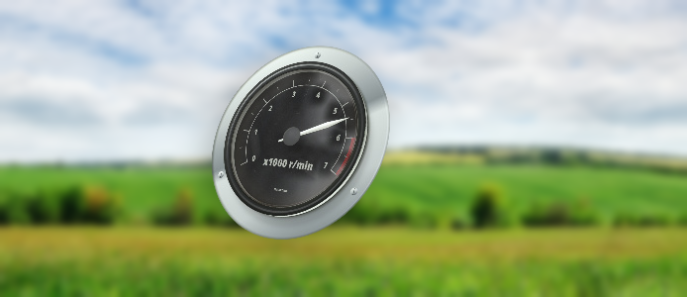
5500 rpm
